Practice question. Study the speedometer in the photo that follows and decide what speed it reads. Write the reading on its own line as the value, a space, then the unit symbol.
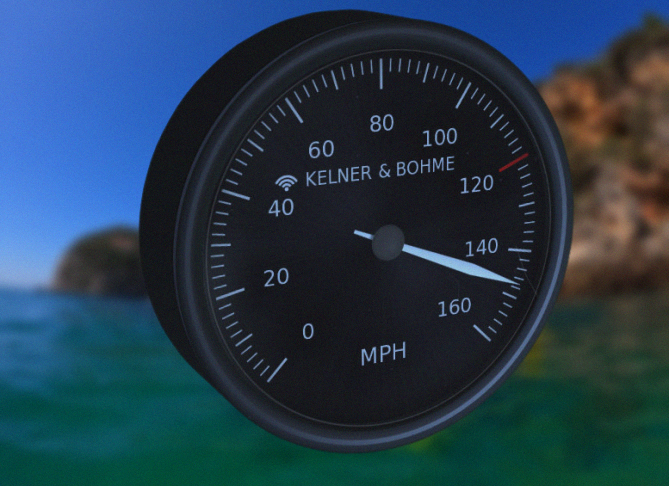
147 mph
